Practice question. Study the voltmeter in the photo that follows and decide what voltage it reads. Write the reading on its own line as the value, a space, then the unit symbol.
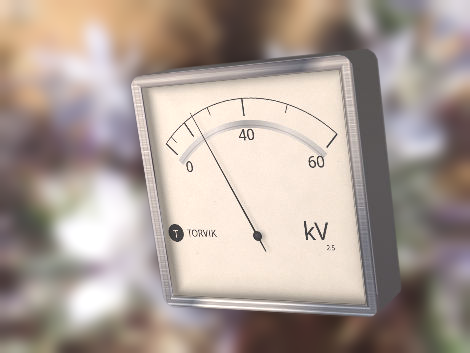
25 kV
